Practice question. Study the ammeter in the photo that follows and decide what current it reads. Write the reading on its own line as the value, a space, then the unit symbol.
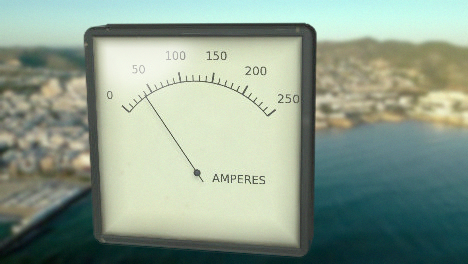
40 A
